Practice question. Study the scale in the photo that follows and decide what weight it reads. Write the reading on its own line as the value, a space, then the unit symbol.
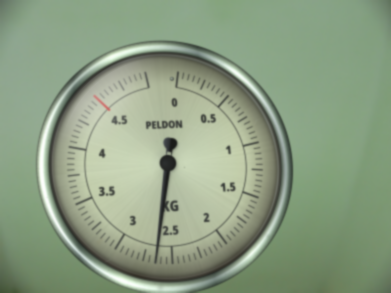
2.65 kg
